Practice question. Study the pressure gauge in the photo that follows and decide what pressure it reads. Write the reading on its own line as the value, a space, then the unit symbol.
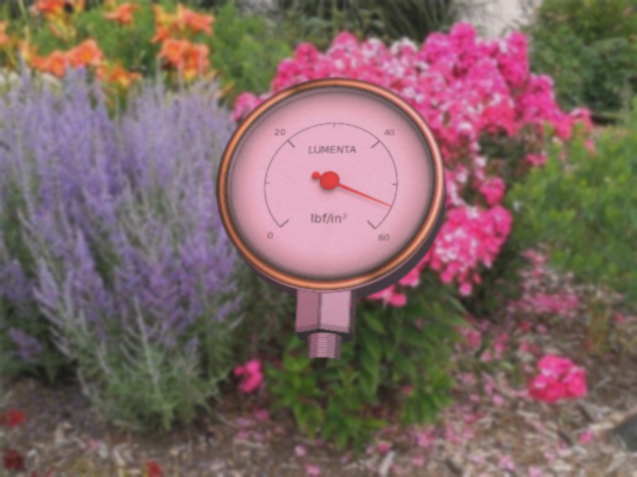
55 psi
